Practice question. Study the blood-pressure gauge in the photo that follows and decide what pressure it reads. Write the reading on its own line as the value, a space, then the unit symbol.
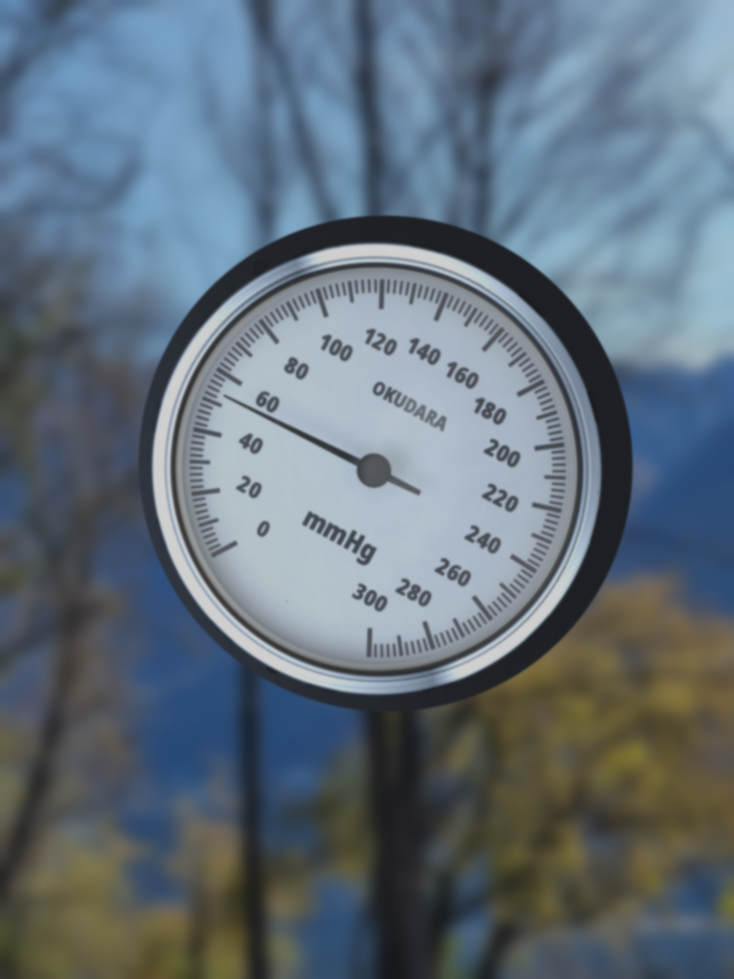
54 mmHg
